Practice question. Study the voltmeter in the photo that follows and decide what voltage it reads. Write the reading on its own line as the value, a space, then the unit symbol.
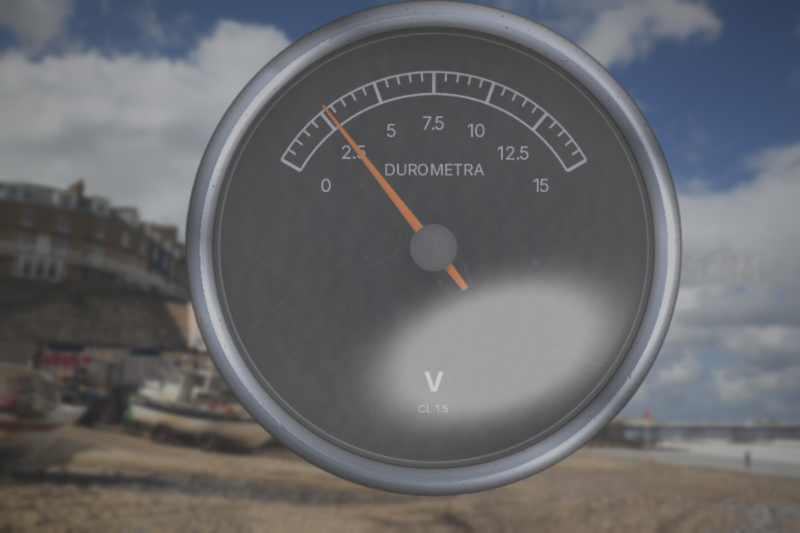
2.75 V
